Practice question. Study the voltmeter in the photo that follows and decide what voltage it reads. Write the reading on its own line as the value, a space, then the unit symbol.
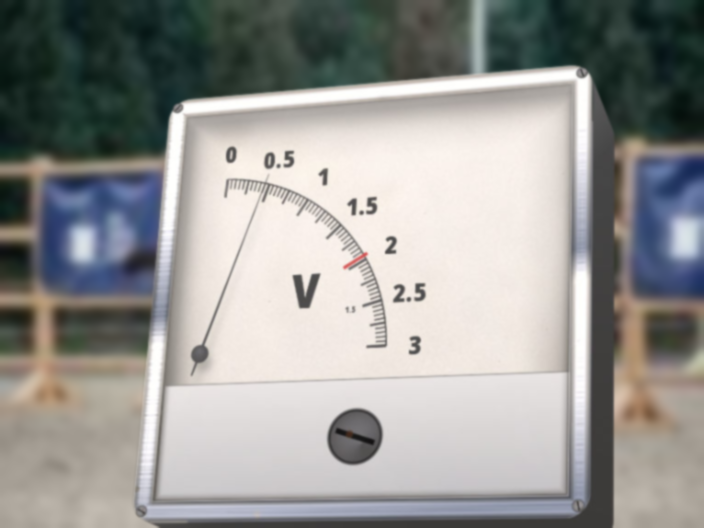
0.5 V
